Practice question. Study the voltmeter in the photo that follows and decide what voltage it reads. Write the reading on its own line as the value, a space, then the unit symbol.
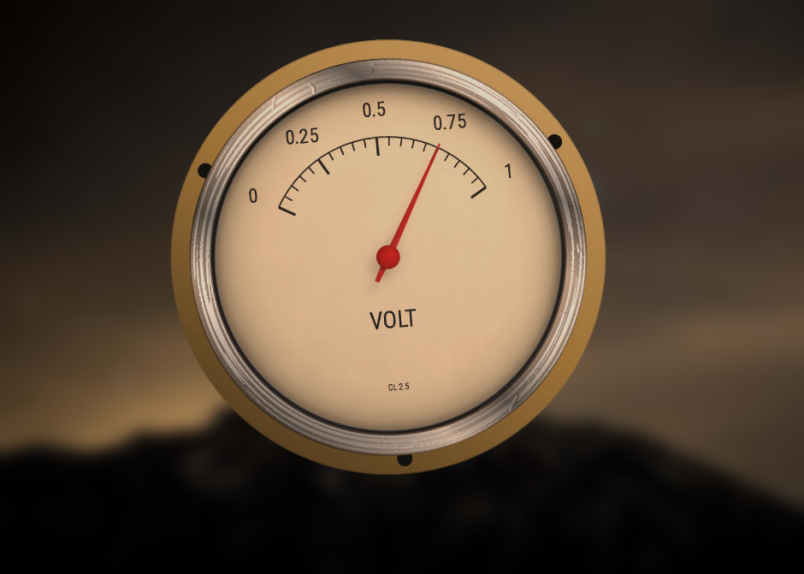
0.75 V
